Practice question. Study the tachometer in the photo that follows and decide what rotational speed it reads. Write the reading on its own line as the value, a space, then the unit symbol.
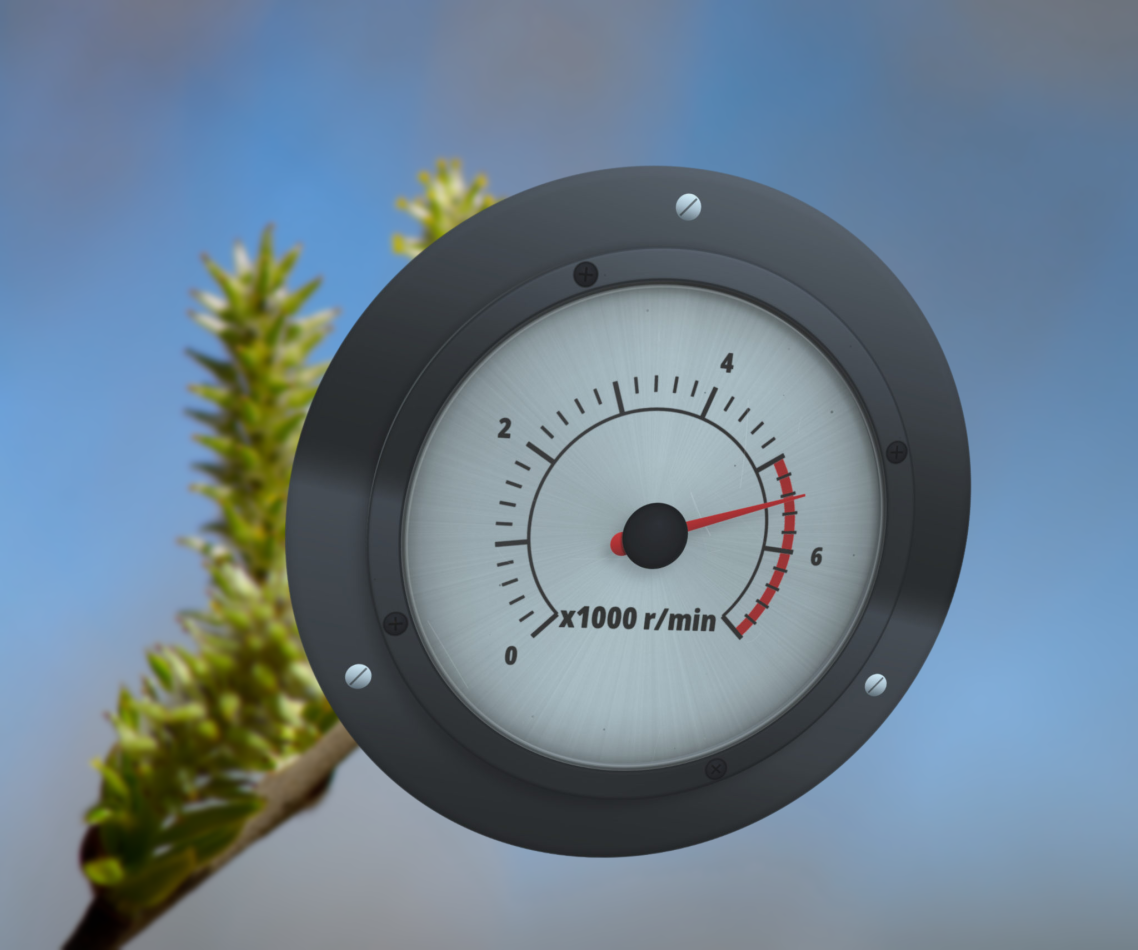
5400 rpm
